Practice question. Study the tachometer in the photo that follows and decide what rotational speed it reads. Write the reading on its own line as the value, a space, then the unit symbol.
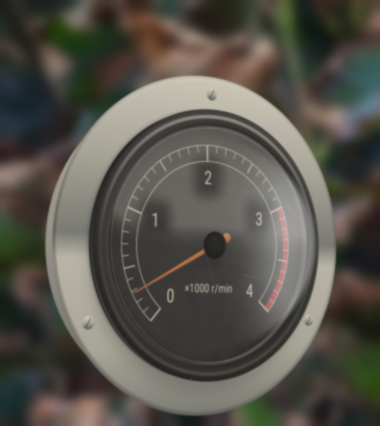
300 rpm
